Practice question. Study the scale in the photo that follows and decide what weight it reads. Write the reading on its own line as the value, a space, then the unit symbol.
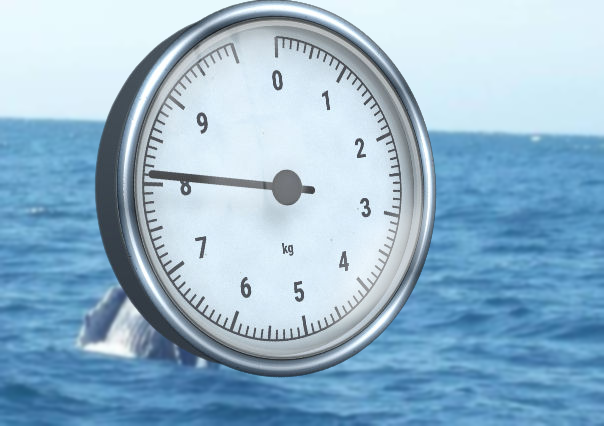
8.1 kg
